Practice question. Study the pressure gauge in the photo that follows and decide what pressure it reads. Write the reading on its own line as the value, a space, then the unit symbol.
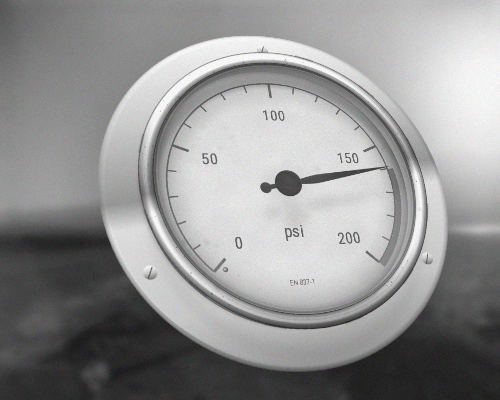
160 psi
